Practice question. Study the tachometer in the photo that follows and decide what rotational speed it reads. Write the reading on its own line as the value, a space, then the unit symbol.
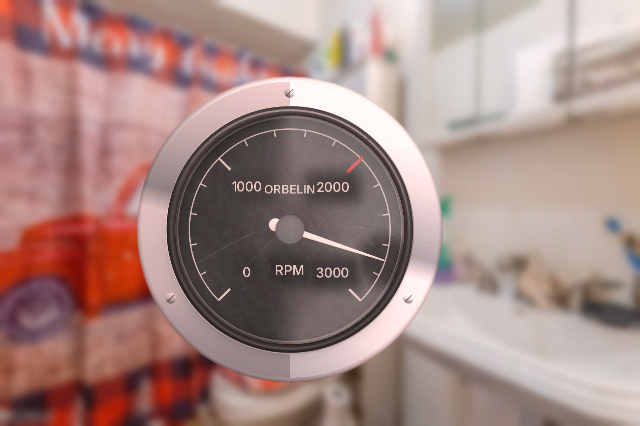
2700 rpm
